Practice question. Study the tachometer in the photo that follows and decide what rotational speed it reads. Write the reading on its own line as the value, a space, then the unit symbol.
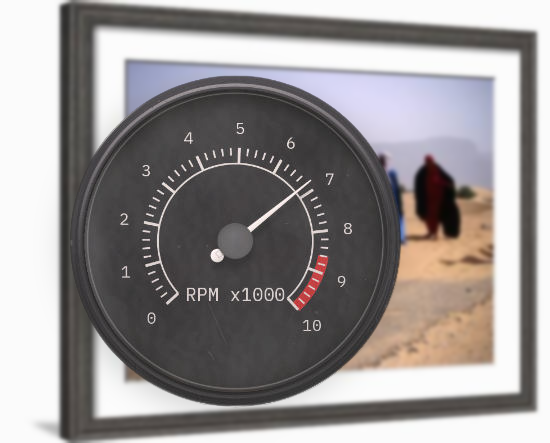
6800 rpm
